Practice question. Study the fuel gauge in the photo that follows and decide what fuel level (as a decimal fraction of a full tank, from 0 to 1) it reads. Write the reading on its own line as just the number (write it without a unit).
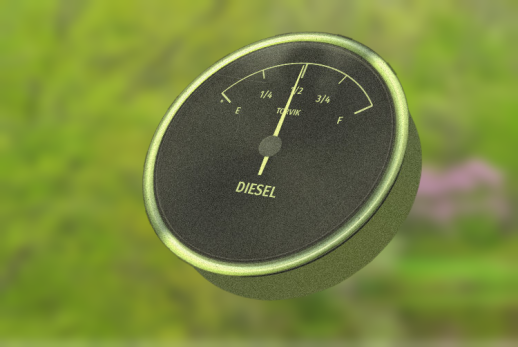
0.5
